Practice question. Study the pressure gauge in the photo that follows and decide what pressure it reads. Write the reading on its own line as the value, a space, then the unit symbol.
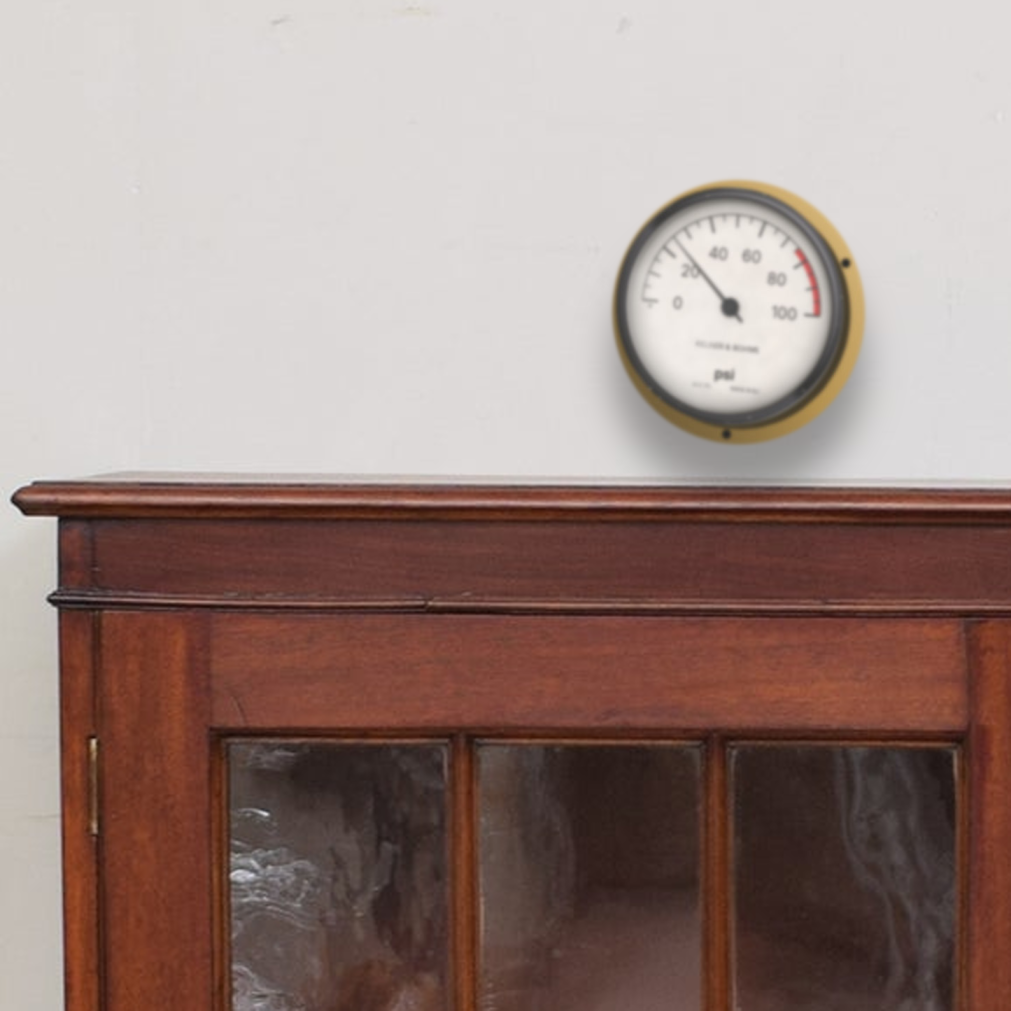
25 psi
